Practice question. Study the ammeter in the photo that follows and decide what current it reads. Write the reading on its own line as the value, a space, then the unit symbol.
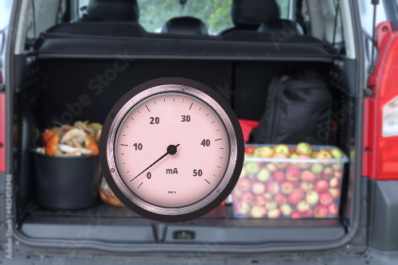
2 mA
